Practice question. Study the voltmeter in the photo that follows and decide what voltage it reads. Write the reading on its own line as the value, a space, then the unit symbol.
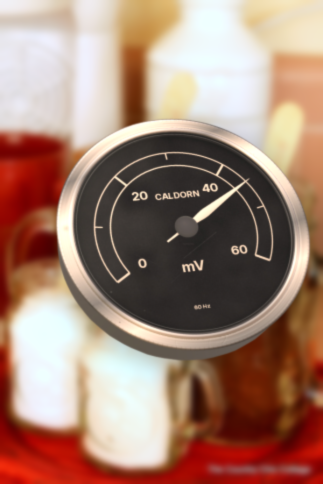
45 mV
